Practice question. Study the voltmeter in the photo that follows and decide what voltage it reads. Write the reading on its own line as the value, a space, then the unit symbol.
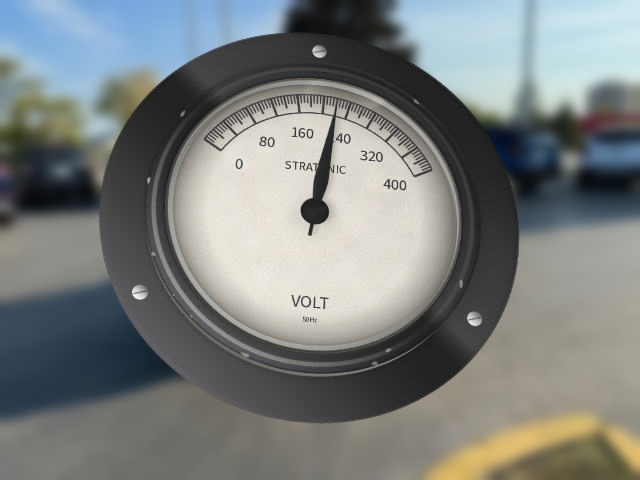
220 V
